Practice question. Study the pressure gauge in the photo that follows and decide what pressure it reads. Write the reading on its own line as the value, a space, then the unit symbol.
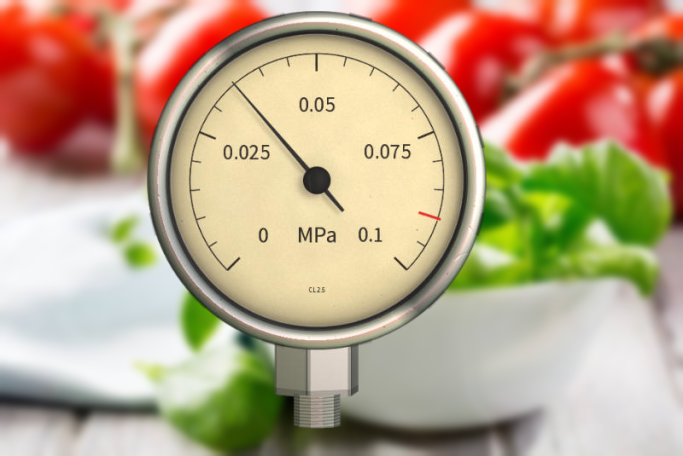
0.035 MPa
